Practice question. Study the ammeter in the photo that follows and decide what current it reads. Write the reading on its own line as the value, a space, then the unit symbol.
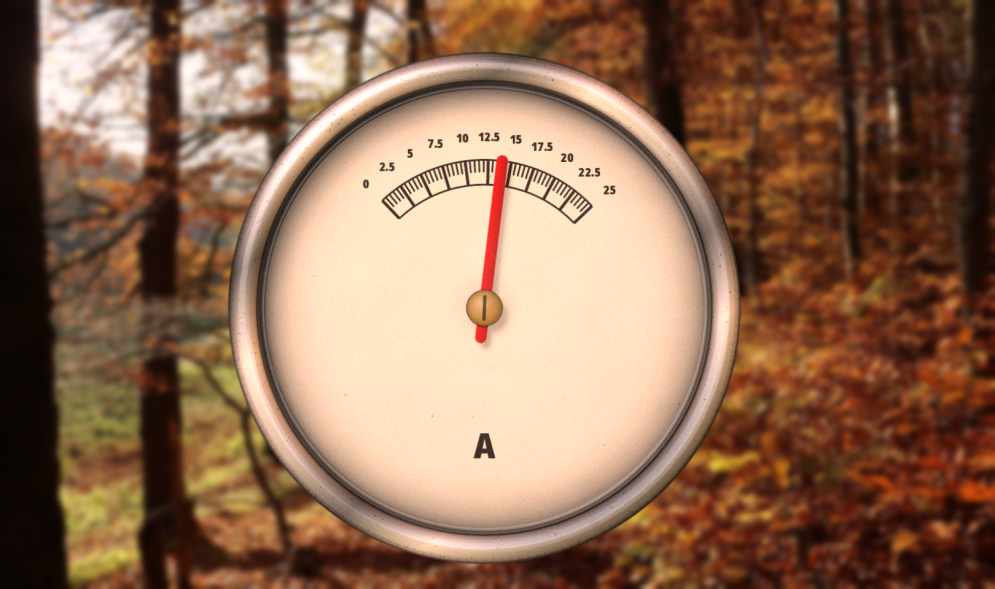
14 A
